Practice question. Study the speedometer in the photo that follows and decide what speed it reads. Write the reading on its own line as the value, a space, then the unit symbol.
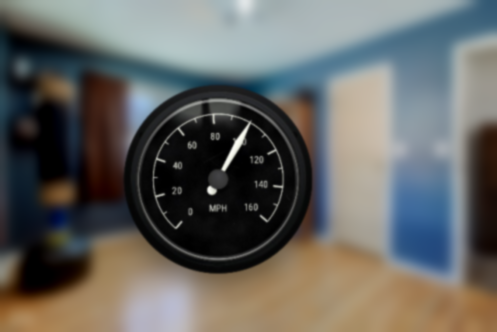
100 mph
